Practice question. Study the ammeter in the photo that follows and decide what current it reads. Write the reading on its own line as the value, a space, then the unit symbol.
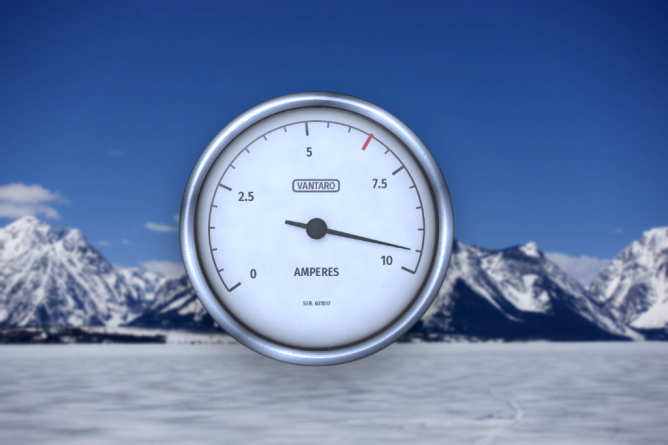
9.5 A
